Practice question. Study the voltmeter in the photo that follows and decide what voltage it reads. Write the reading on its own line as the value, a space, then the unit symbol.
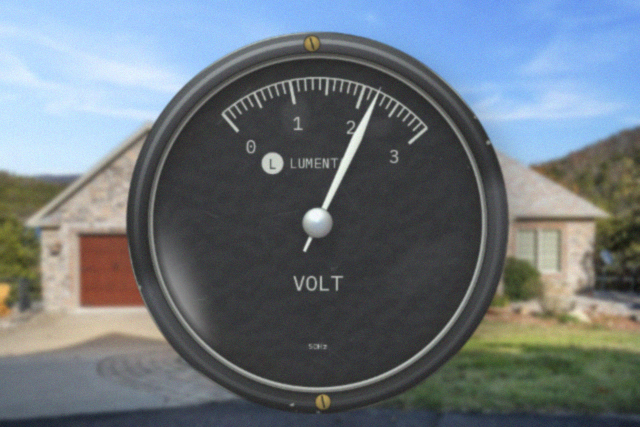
2.2 V
